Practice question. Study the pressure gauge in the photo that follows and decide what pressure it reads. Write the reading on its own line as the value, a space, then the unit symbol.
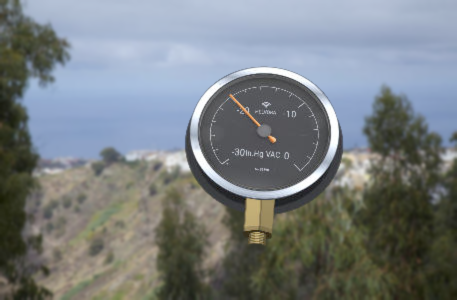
-20 inHg
